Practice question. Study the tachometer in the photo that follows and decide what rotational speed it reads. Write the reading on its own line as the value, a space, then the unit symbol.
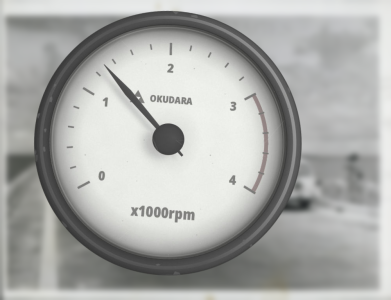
1300 rpm
